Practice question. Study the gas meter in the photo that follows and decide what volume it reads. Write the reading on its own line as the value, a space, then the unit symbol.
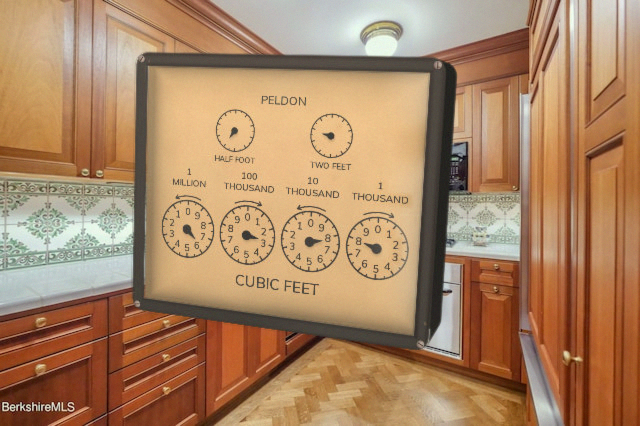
627800 ft³
